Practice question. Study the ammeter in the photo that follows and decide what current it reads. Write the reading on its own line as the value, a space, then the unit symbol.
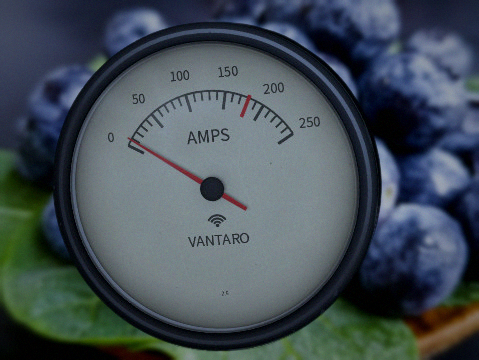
10 A
